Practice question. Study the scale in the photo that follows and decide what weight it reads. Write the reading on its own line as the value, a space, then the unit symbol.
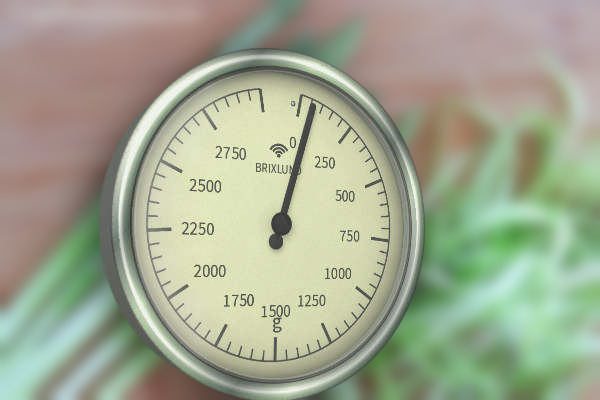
50 g
